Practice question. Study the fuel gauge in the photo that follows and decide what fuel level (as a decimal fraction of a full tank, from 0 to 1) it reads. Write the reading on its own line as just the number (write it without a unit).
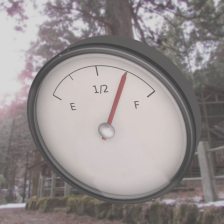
0.75
